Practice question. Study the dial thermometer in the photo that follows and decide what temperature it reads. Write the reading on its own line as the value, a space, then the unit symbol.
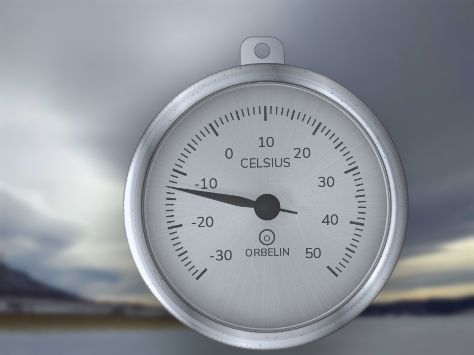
-13 °C
